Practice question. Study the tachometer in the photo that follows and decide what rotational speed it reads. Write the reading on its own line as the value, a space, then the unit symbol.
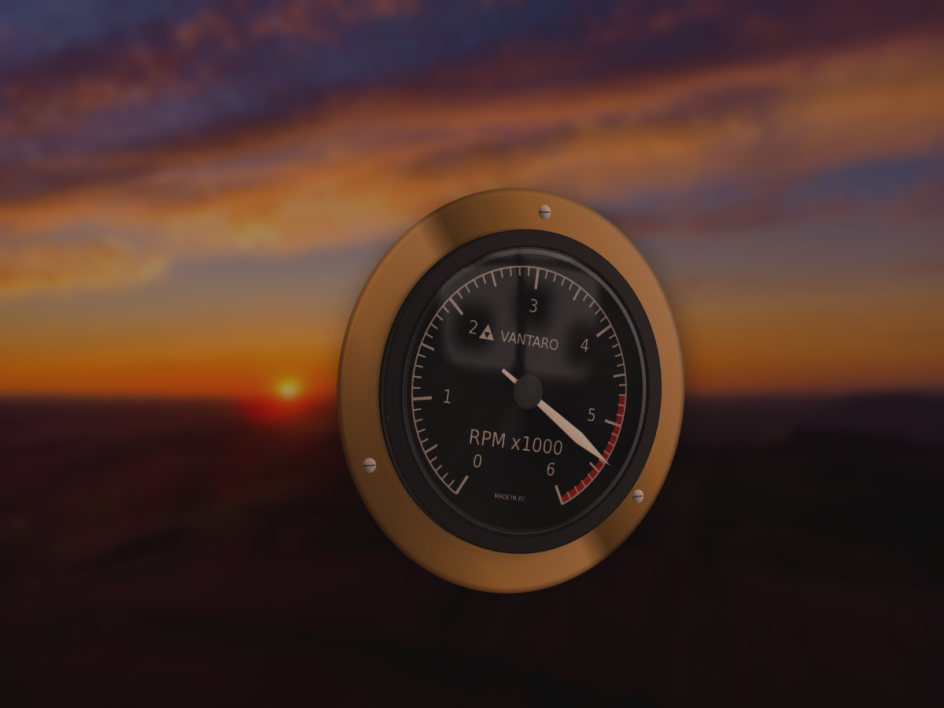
5400 rpm
